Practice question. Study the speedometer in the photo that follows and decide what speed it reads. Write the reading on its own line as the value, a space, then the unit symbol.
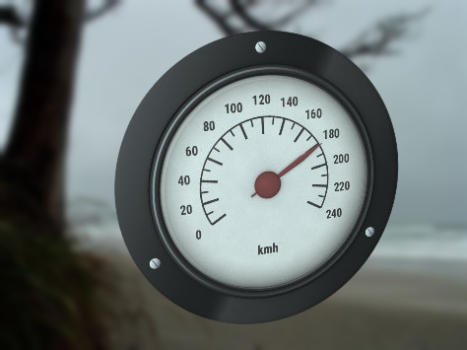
180 km/h
